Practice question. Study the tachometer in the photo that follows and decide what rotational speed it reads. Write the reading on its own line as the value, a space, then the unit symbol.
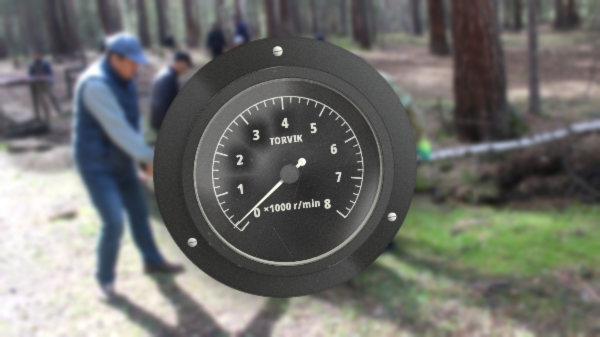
200 rpm
